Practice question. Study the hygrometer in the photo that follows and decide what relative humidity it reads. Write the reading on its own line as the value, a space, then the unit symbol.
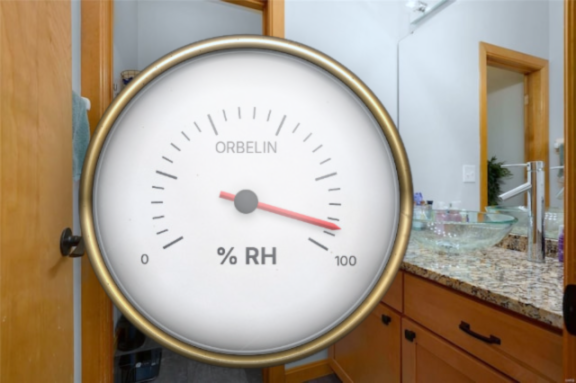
94 %
